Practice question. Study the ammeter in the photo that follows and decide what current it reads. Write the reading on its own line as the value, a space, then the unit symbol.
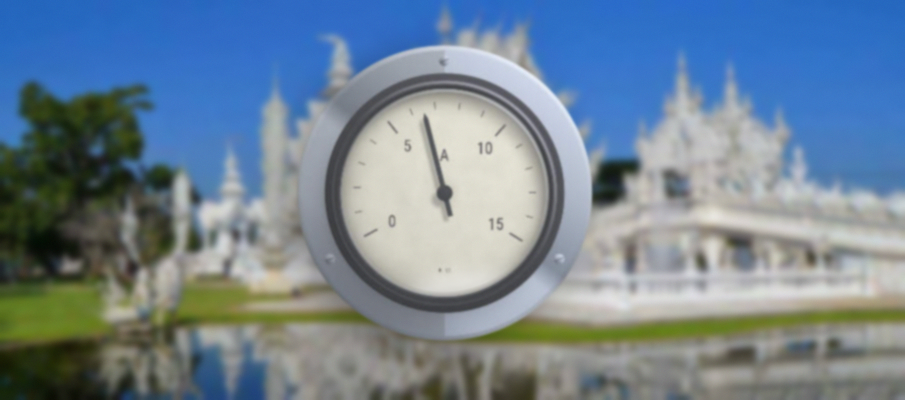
6.5 A
